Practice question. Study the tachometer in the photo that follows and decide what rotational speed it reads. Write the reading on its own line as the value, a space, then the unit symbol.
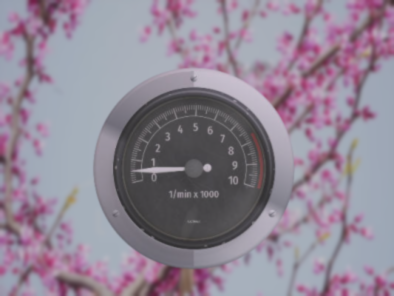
500 rpm
